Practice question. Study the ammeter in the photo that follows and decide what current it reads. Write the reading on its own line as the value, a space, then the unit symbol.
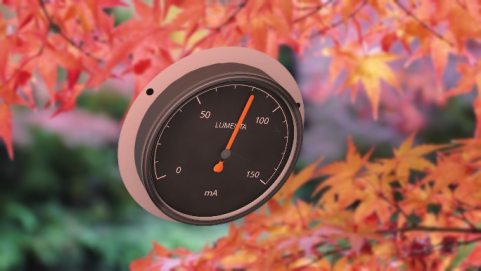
80 mA
